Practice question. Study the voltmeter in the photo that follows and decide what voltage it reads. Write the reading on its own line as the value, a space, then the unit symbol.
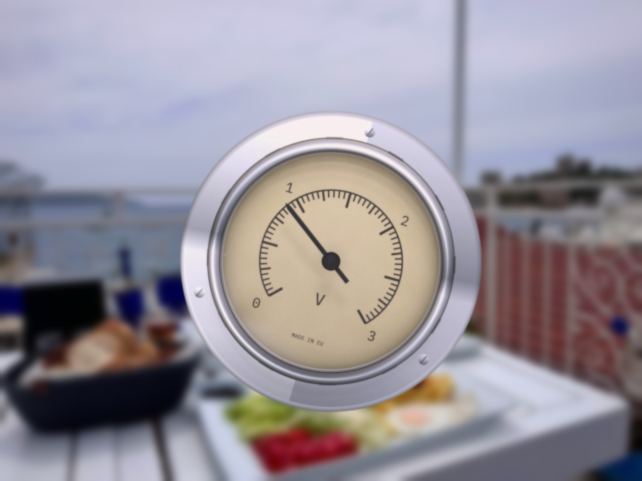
0.9 V
